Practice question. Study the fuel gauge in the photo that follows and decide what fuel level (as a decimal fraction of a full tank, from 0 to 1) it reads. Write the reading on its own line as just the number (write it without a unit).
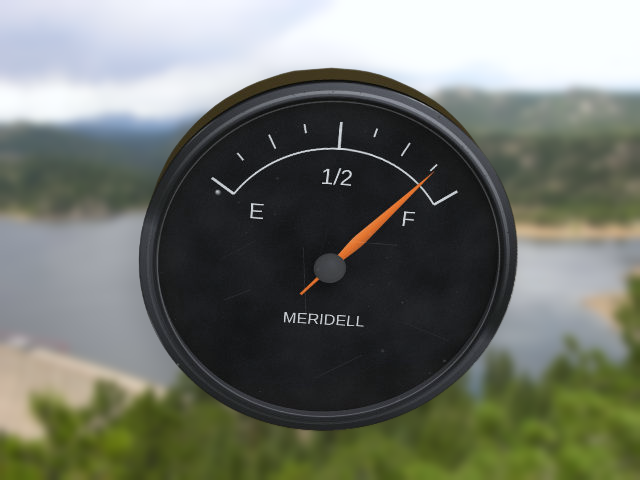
0.875
